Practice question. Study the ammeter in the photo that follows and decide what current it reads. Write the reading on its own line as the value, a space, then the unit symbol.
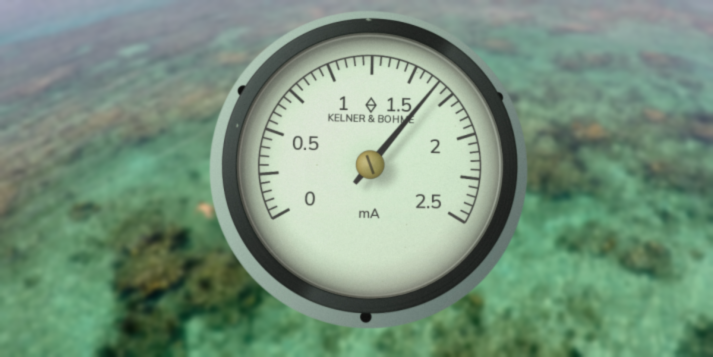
1.65 mA
